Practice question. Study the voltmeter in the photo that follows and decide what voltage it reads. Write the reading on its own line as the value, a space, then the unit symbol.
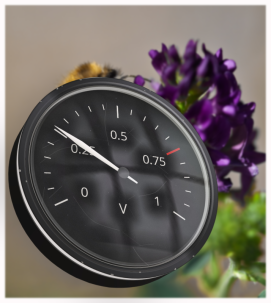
0.25 V
